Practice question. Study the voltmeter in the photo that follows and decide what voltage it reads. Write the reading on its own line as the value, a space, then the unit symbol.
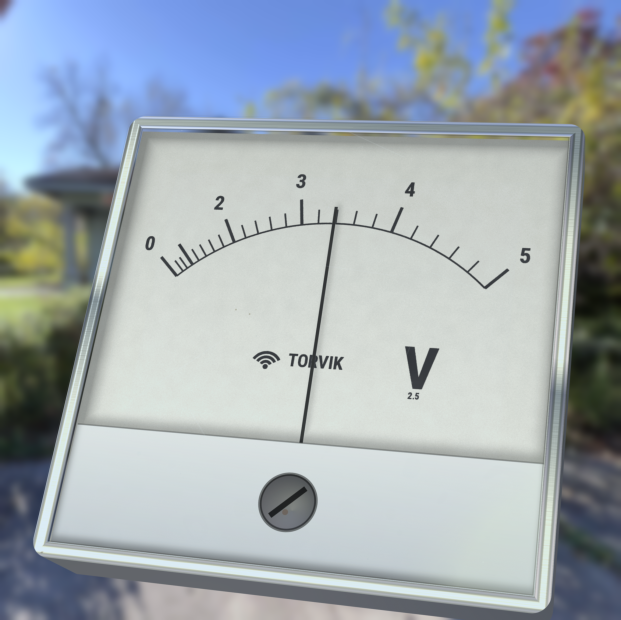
3.4 V
